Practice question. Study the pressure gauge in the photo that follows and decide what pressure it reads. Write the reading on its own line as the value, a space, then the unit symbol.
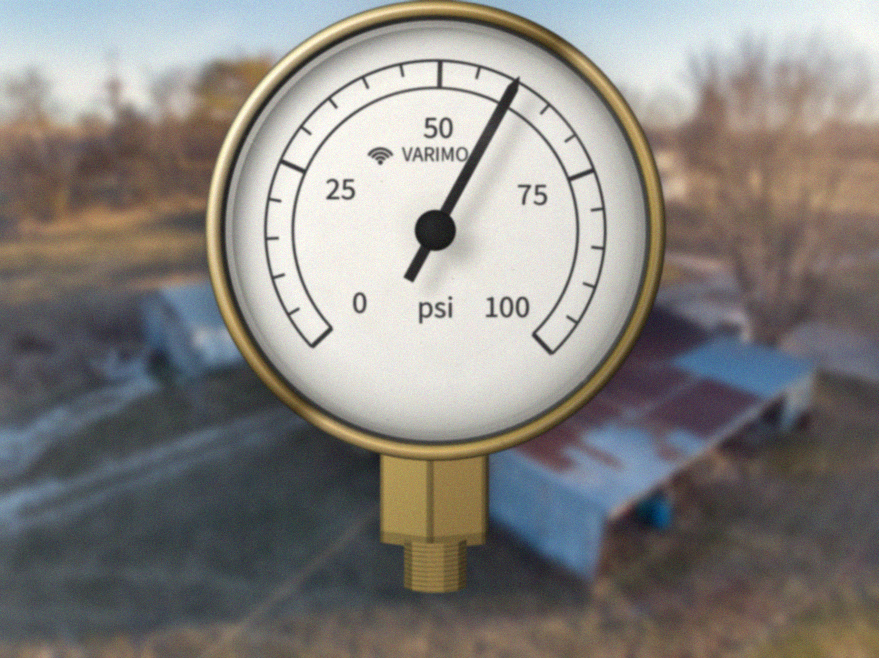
60 psi
